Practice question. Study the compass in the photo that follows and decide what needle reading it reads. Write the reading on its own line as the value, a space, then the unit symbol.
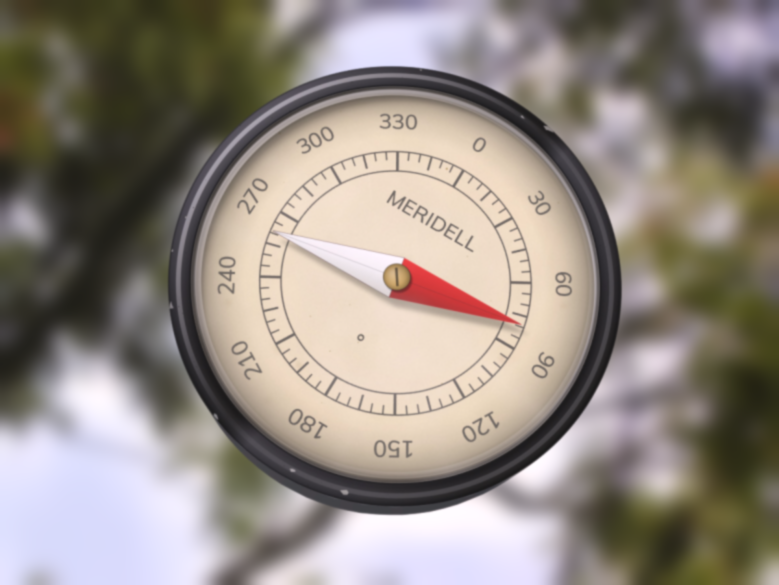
80 °
